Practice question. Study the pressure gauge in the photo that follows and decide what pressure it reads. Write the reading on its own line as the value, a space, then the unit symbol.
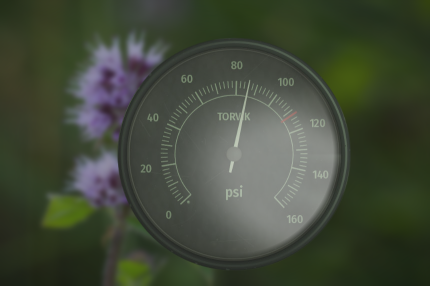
86 psi
